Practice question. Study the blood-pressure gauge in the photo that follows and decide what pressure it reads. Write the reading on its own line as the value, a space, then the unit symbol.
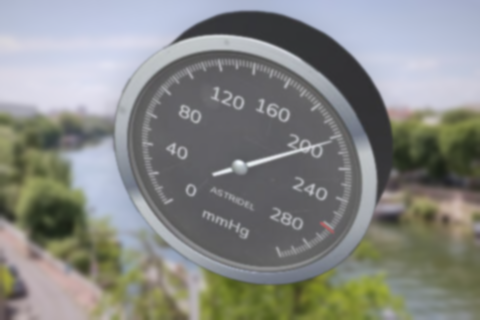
200 mmHg
